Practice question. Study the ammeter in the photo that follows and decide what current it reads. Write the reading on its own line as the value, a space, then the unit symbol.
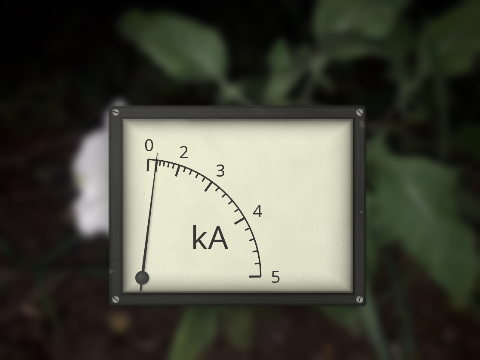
1 kA
